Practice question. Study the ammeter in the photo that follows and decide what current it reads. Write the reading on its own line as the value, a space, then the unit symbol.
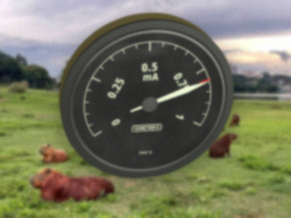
0.8 mA
